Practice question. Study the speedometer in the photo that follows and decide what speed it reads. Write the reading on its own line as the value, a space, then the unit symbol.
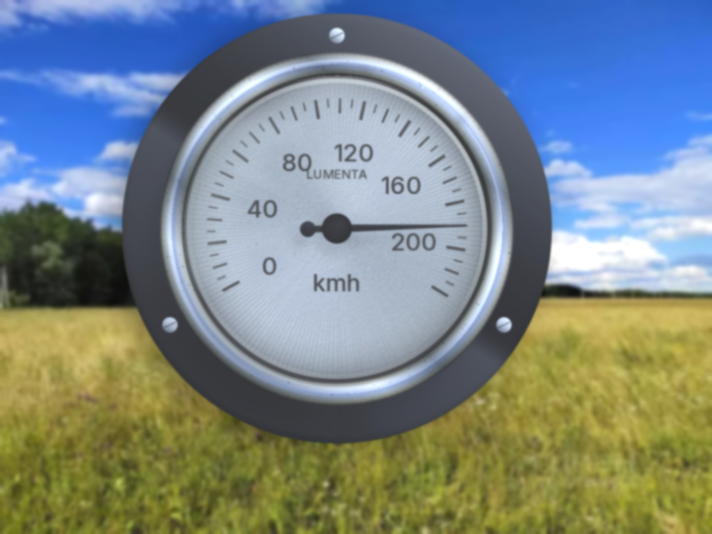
190 km/h
